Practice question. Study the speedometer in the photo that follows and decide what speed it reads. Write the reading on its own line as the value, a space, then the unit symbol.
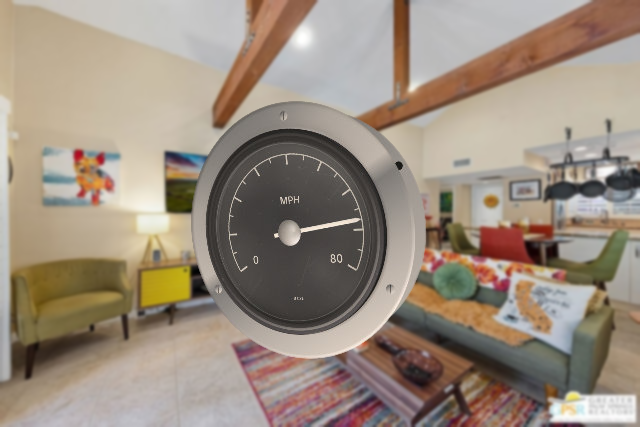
67.5 mph
